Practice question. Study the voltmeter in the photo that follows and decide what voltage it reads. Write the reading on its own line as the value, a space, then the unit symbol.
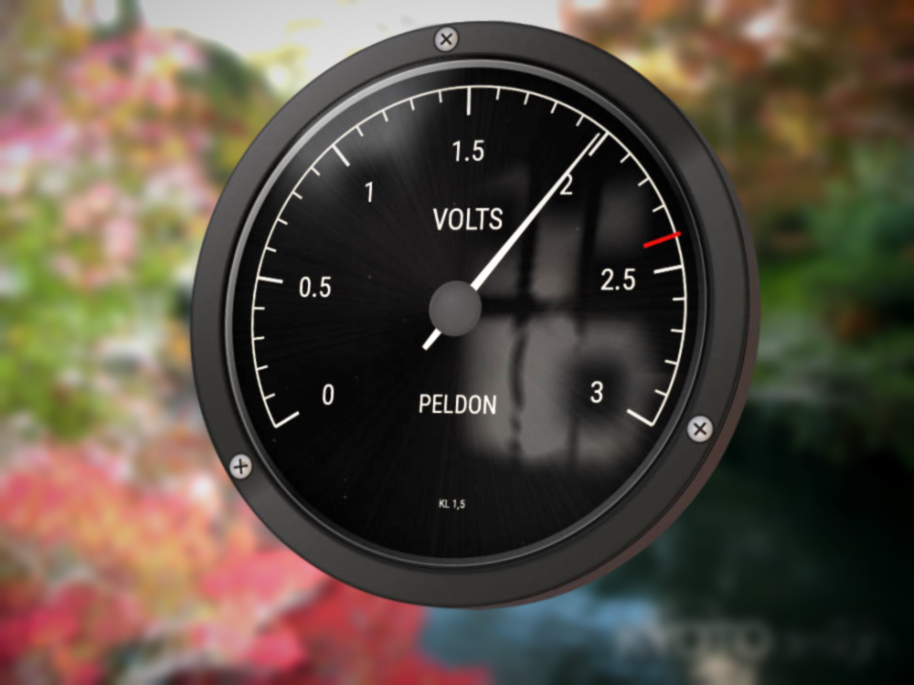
2 V
